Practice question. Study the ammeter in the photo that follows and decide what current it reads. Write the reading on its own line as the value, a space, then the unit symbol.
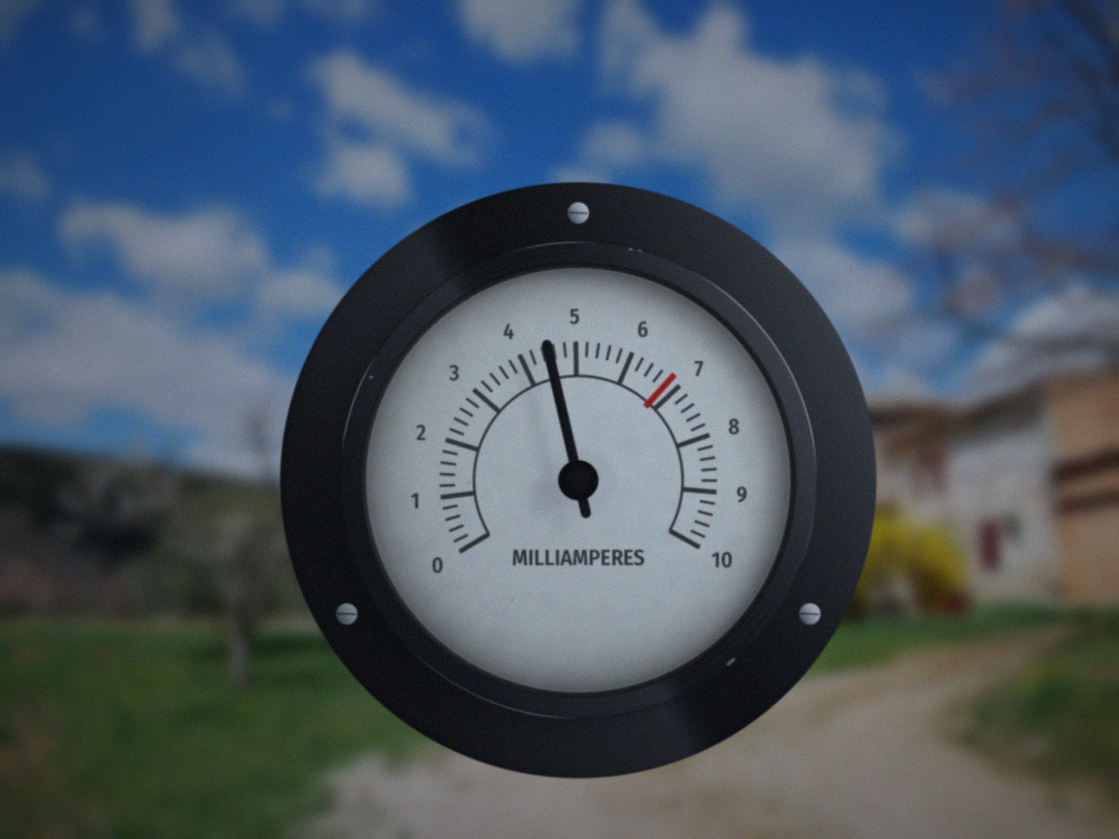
4.5 mA
